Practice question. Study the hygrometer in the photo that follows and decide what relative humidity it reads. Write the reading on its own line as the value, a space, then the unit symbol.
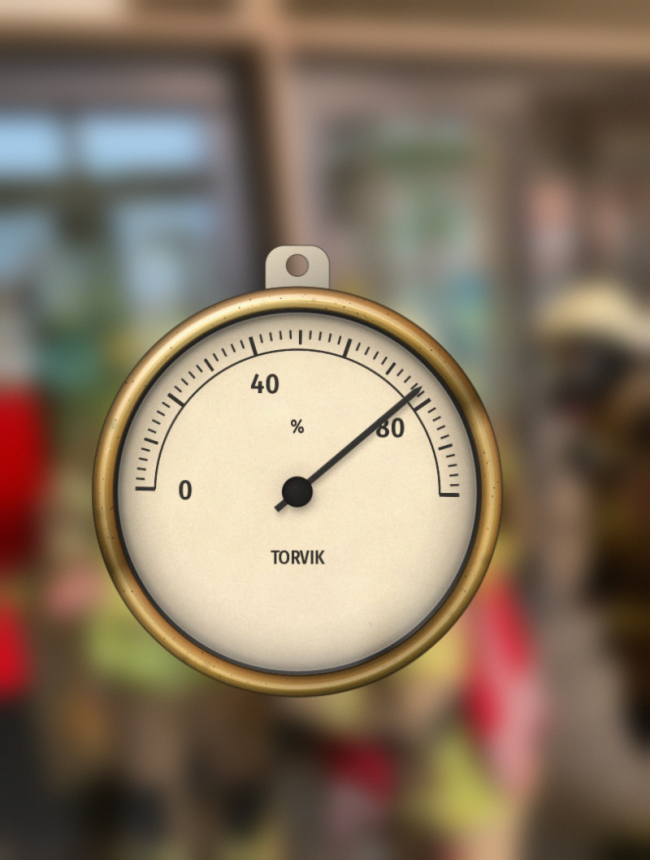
77 %
